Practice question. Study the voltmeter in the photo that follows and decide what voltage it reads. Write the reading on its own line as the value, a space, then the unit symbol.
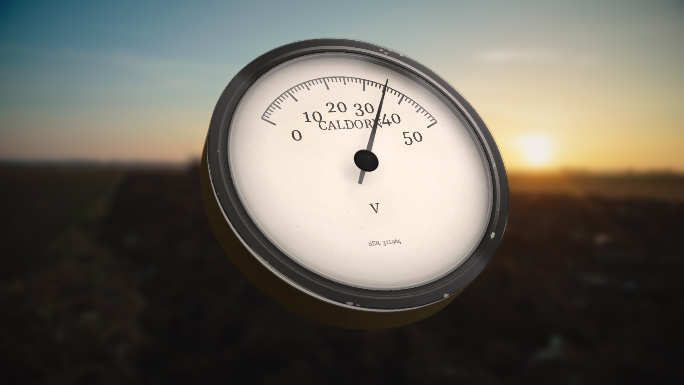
35 V
